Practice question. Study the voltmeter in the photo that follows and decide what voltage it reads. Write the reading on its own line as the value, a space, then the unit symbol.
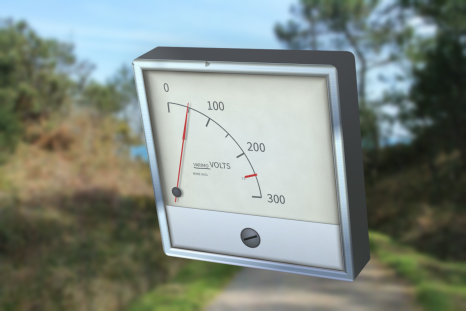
50 V
